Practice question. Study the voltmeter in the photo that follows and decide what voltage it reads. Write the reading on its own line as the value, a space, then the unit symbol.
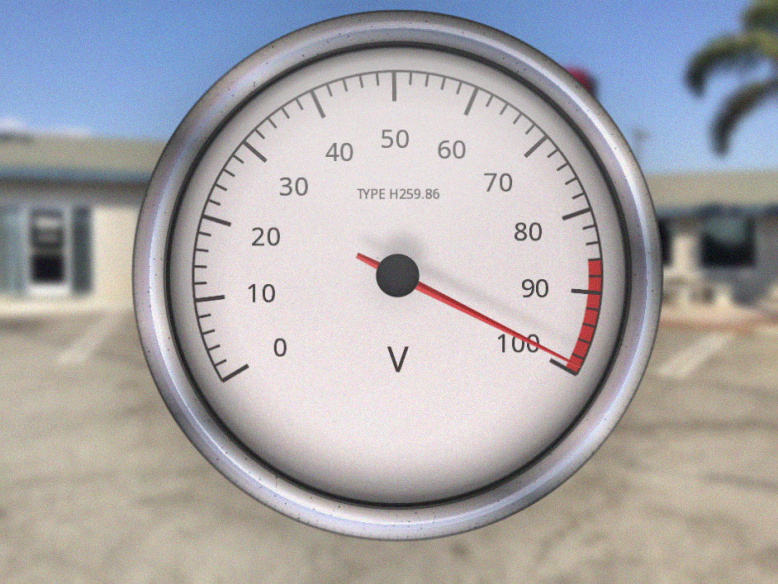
99 V
